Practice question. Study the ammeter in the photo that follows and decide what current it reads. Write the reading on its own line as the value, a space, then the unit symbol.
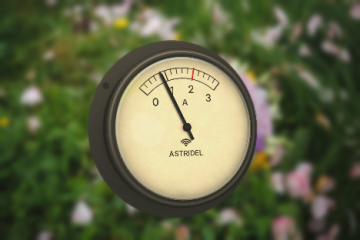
0.8 A
